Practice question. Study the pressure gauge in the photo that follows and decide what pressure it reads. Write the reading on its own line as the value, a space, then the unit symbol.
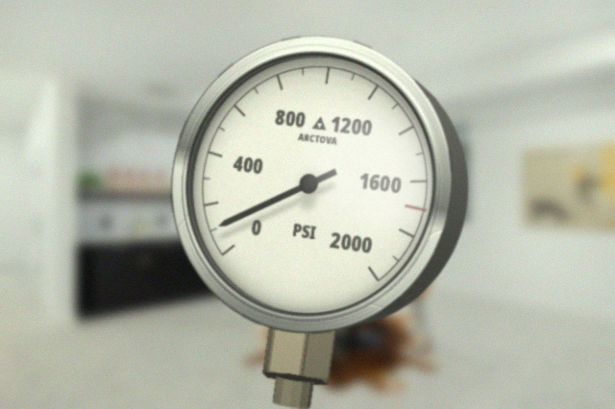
100 psi
